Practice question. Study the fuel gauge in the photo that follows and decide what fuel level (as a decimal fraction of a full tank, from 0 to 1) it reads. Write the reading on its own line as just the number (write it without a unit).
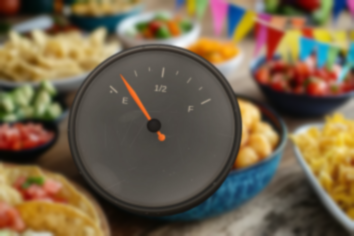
0.125
